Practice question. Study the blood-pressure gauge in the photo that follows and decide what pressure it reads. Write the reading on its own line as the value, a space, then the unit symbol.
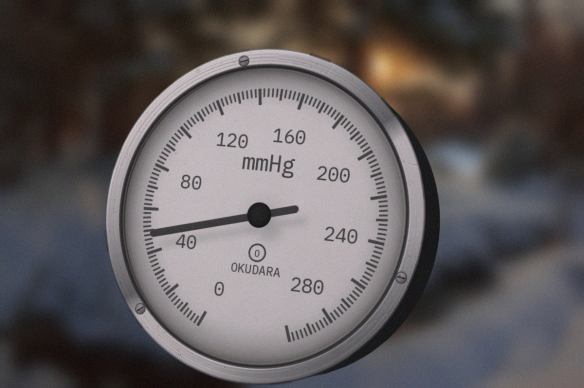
48 mmHg
